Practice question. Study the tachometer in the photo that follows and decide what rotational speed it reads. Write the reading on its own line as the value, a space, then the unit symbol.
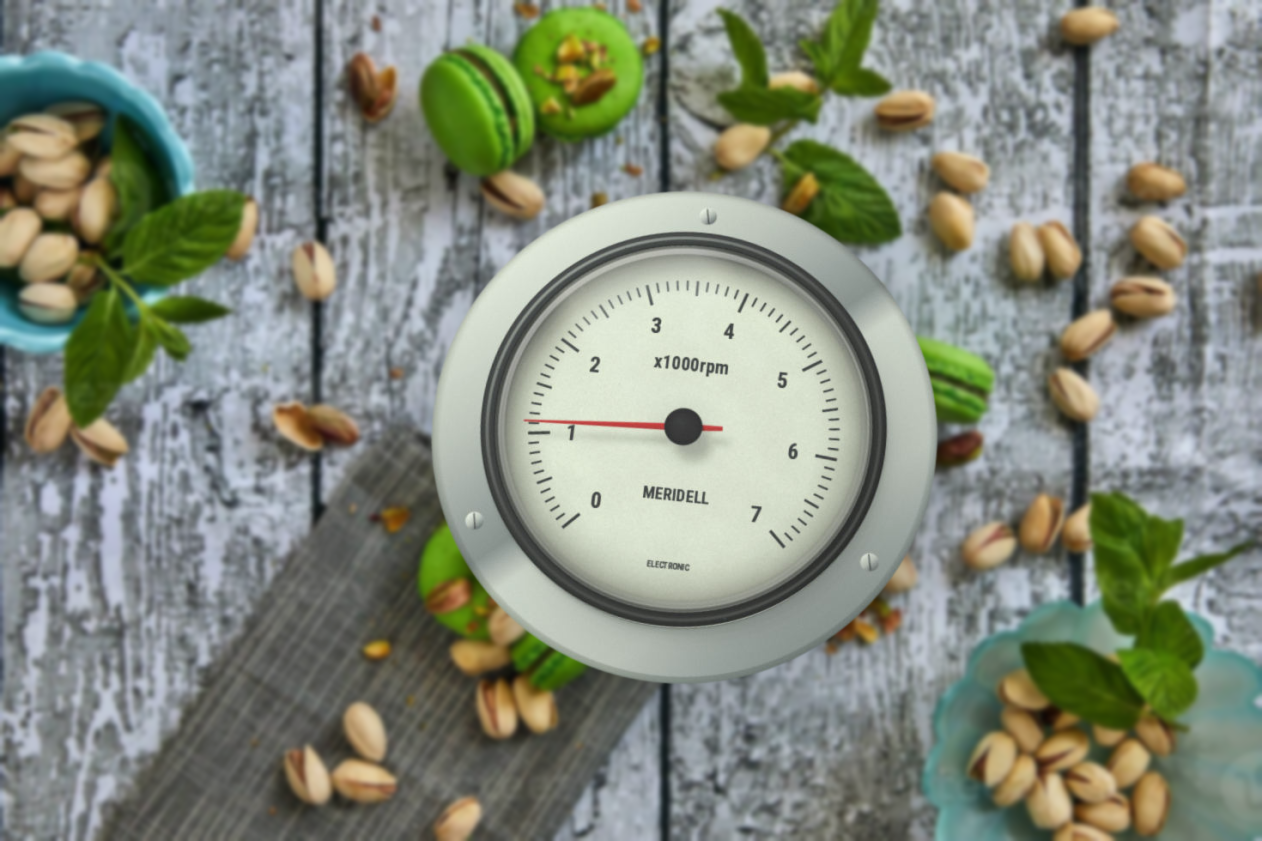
1100 rpm
